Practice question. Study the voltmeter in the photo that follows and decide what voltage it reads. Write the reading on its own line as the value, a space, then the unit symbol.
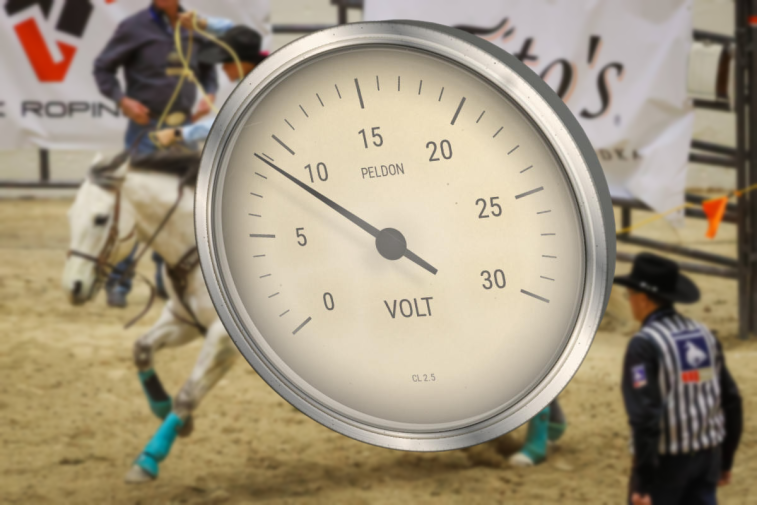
9 V
